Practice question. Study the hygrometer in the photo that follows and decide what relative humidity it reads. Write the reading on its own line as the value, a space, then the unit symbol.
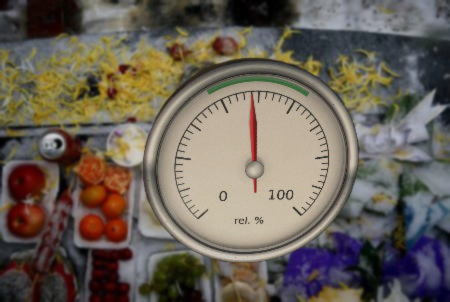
48 %
